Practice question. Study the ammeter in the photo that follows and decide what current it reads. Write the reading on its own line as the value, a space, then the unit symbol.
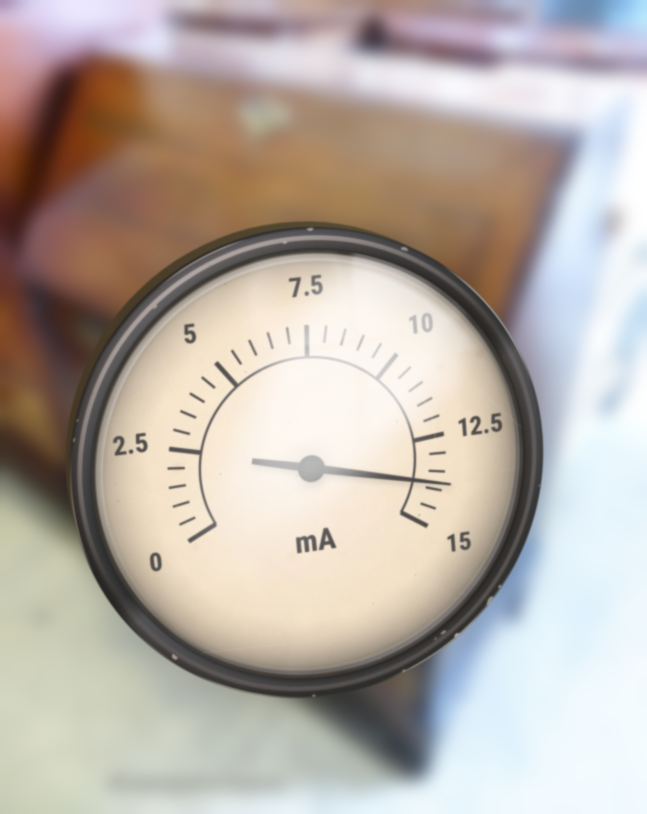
13.75 mA
